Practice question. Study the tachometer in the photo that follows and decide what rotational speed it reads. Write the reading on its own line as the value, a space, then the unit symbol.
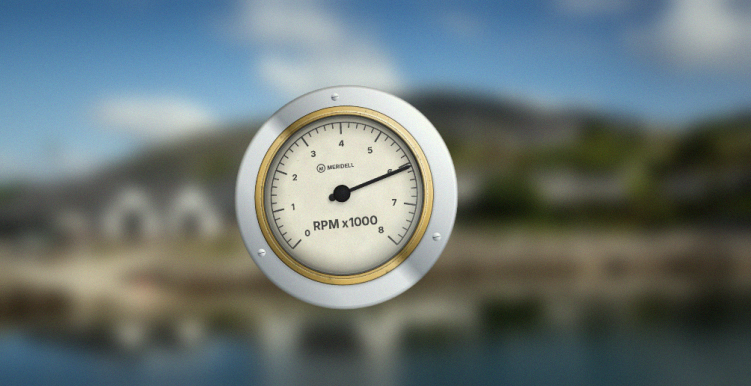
6100 rpm
